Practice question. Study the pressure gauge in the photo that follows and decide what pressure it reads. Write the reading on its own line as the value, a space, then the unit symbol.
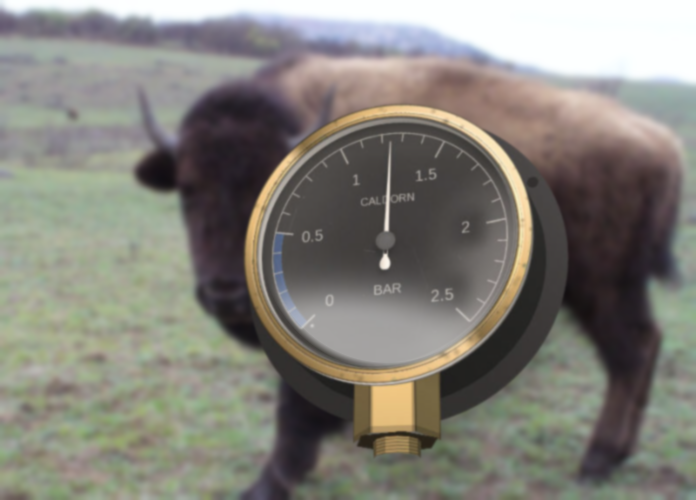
1.25 bar
